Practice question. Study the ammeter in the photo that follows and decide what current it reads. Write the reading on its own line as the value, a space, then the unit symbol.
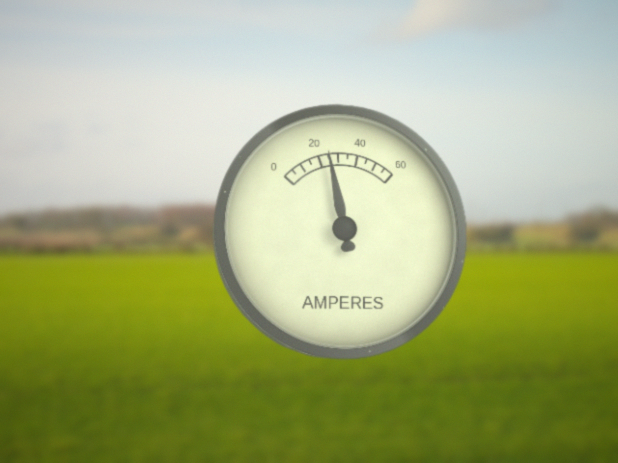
25 A
